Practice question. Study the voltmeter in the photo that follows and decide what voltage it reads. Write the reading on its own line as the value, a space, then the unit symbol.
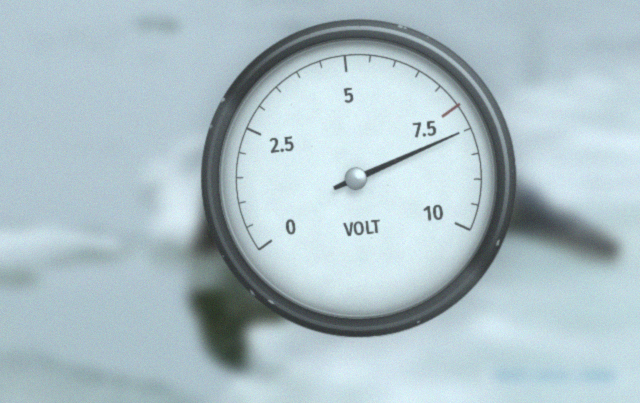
8 V
